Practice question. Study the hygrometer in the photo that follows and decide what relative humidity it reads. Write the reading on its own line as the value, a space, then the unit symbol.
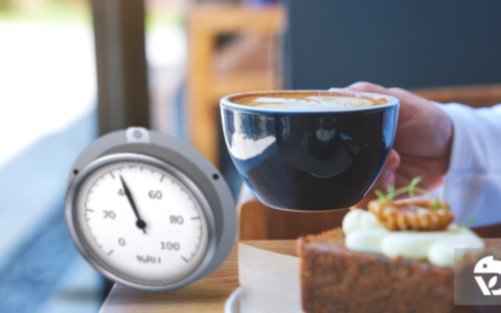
44 %
